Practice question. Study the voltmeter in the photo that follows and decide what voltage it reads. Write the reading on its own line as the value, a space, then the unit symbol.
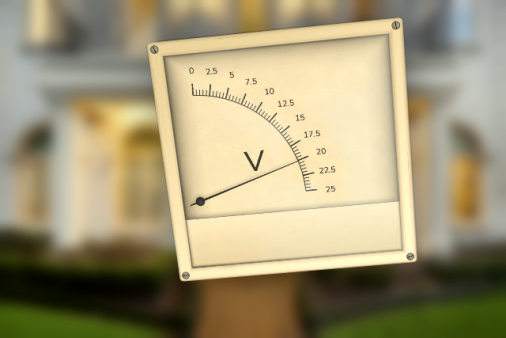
20 V
